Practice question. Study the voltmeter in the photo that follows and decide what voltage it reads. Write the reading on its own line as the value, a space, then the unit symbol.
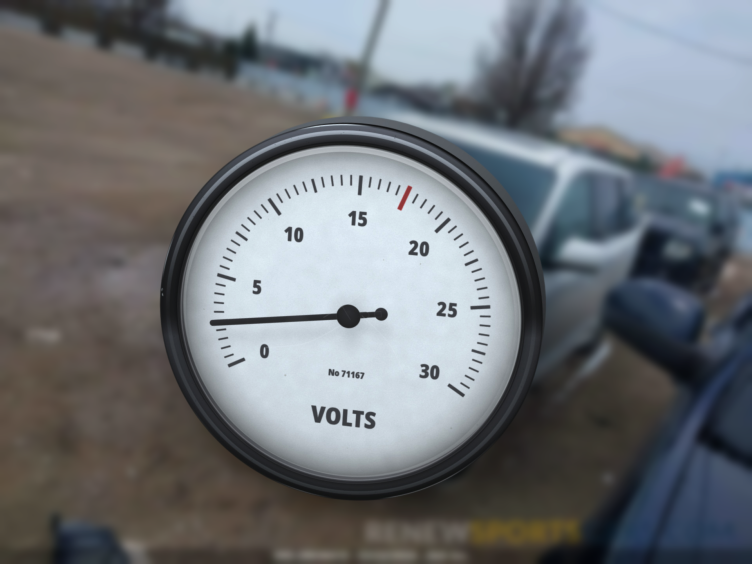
2.5 V
